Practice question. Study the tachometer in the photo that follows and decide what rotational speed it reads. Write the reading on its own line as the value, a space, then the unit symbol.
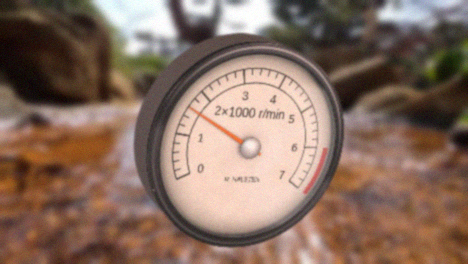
1600 rpm
